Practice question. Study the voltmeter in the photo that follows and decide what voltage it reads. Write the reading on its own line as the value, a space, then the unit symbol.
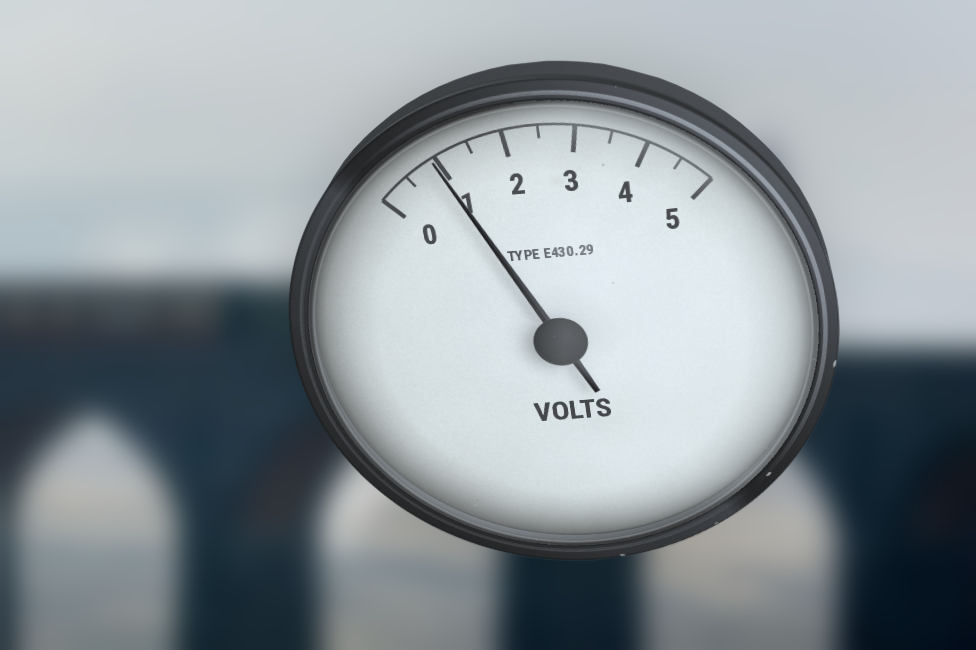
1 V
